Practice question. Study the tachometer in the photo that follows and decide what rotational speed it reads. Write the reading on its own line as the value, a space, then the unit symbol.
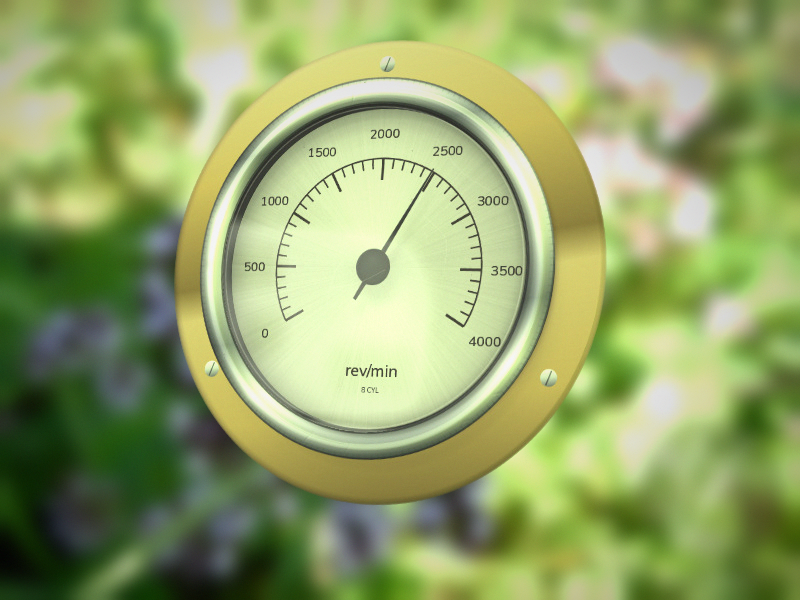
2500 rpm
